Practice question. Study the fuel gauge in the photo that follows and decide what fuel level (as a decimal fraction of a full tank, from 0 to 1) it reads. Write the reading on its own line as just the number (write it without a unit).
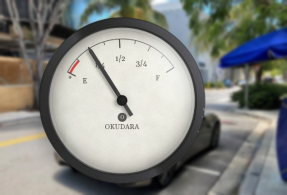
0.25
